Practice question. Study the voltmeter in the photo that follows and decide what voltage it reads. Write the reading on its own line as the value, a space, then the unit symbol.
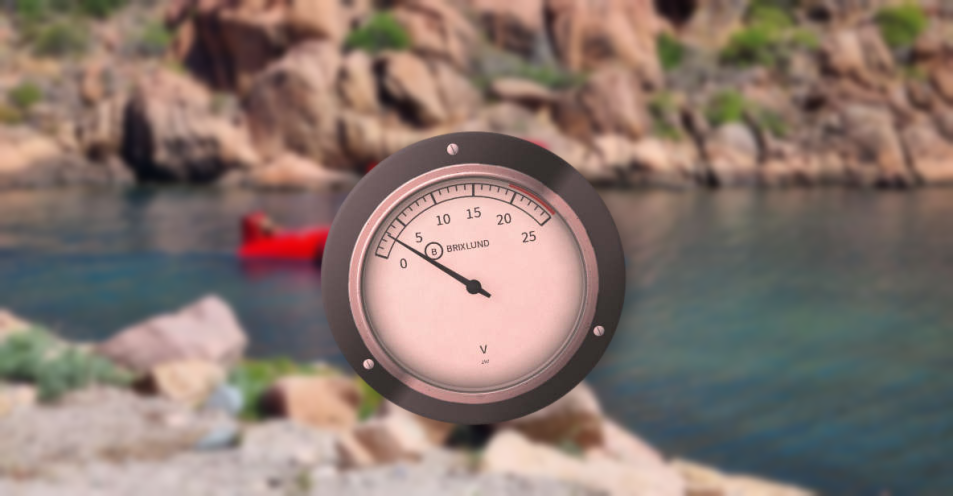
3 V
